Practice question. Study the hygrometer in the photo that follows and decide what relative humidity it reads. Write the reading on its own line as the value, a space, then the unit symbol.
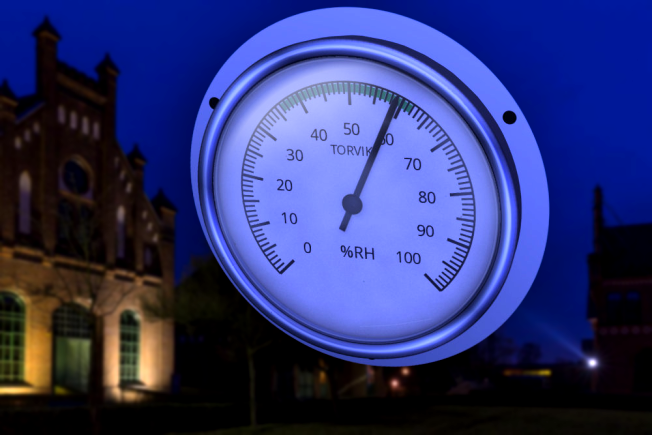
59 %
